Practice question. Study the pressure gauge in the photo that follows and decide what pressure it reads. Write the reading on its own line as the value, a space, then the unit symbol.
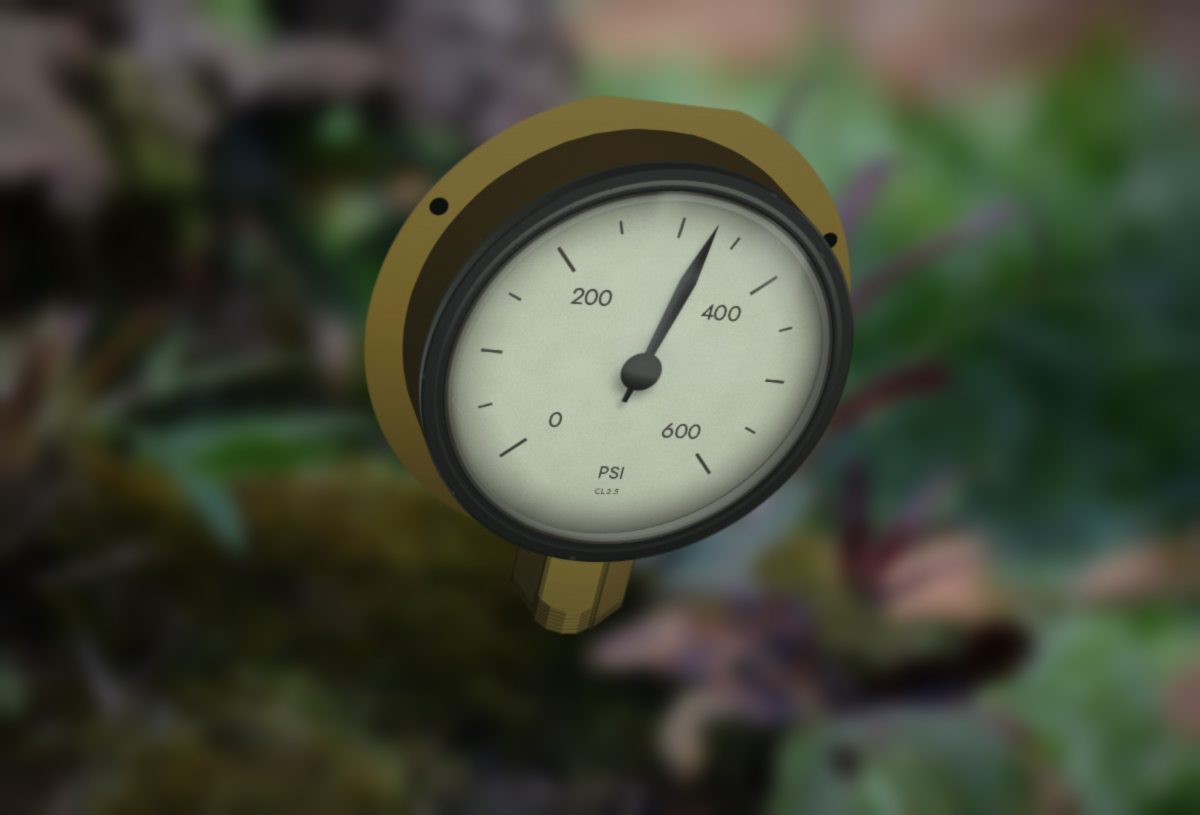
325 psi
